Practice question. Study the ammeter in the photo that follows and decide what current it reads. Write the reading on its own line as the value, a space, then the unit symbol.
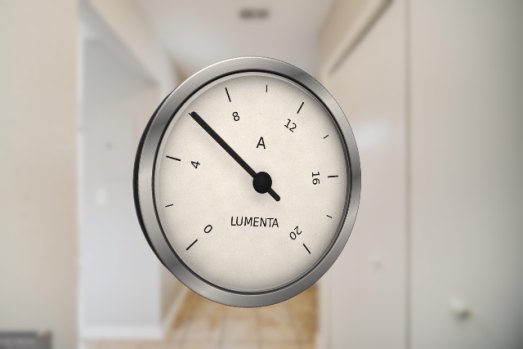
6 A
